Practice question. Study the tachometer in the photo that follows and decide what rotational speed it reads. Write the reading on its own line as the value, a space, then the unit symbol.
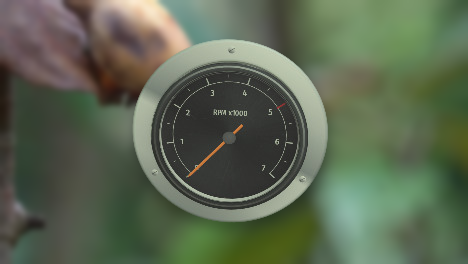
0 rpm
